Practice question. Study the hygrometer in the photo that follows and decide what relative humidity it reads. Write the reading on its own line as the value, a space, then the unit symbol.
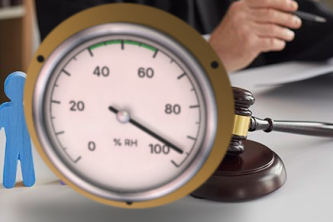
95 %
